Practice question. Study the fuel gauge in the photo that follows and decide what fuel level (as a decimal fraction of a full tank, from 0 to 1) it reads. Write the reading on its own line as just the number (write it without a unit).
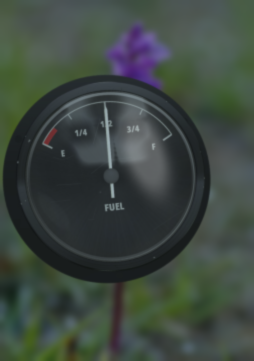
0.5
